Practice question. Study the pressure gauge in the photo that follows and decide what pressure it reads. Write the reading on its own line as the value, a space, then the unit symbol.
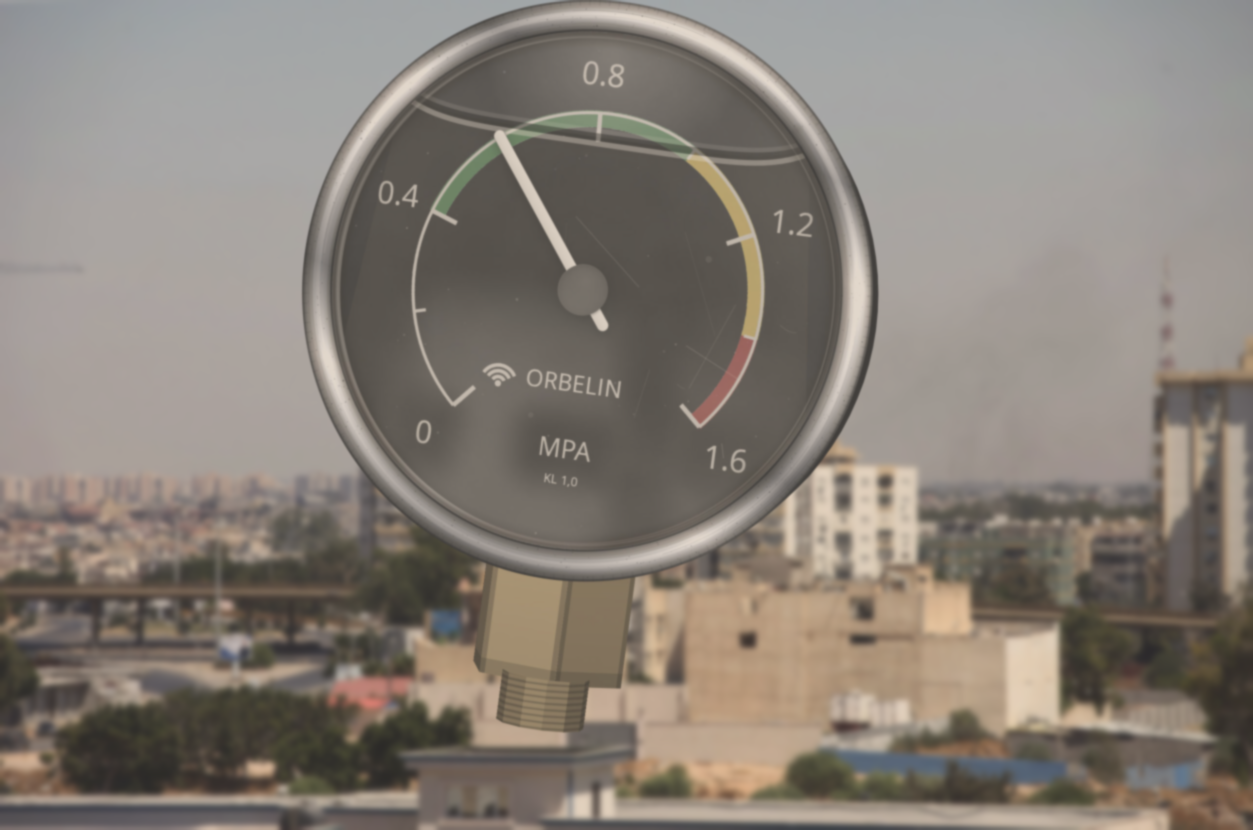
0.6 MPa
